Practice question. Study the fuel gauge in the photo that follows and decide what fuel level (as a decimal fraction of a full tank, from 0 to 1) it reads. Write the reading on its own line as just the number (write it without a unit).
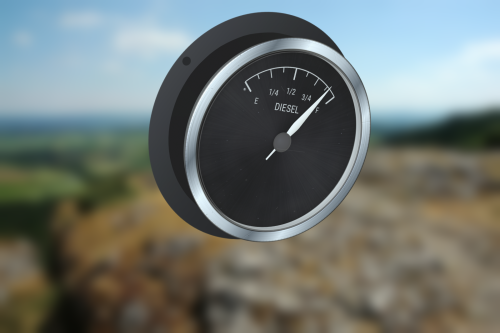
0.875
